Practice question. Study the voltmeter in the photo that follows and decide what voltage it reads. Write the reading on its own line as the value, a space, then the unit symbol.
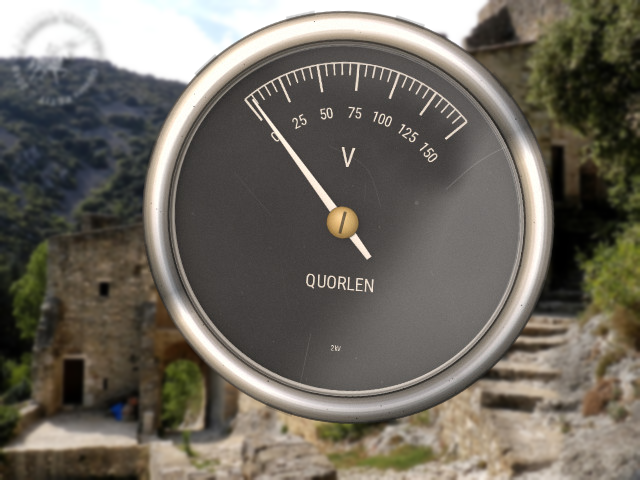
5 V
